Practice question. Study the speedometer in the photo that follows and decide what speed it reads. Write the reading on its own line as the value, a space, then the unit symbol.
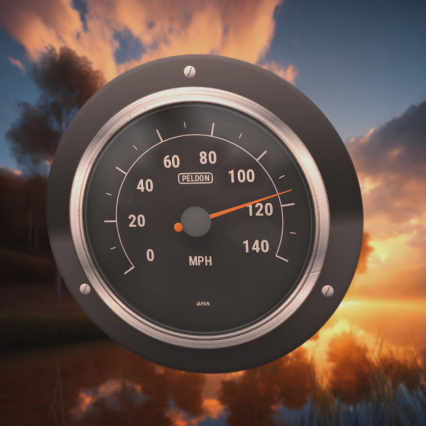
115 mph
